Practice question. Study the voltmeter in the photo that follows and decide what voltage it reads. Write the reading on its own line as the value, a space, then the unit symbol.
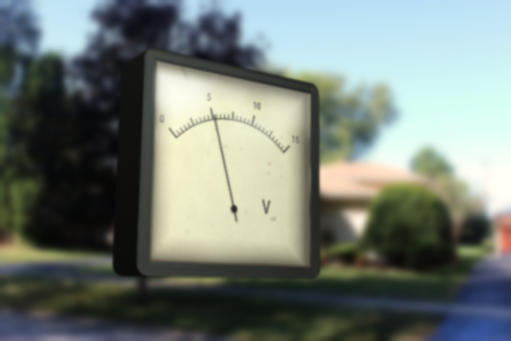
5 V
